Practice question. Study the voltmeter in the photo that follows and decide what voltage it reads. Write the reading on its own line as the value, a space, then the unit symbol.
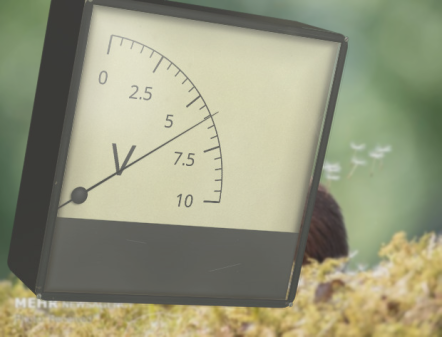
6 V
